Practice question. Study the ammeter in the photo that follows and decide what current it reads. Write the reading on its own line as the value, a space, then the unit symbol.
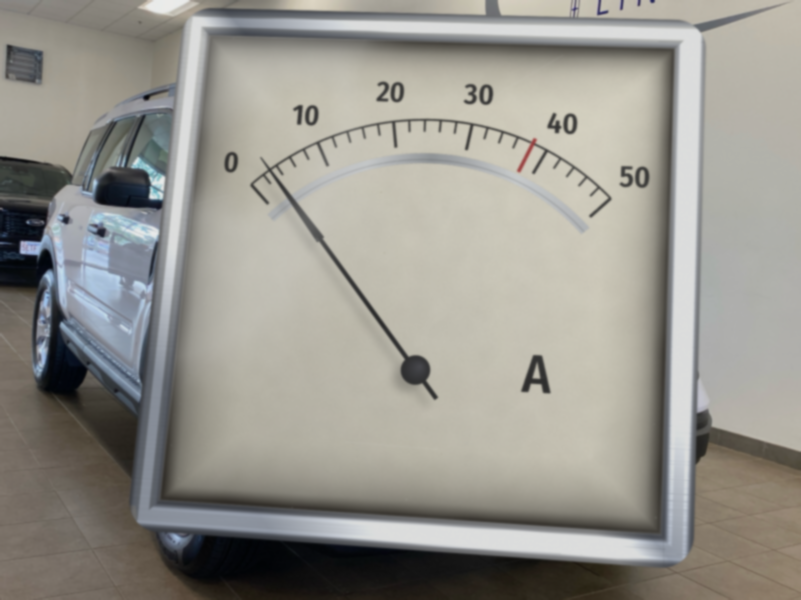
3 A
